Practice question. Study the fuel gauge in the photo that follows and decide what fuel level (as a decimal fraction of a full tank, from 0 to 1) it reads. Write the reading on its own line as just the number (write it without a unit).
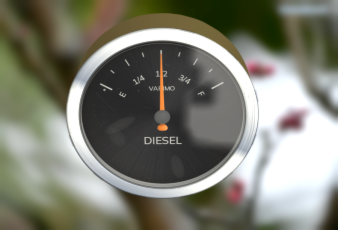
0.5
